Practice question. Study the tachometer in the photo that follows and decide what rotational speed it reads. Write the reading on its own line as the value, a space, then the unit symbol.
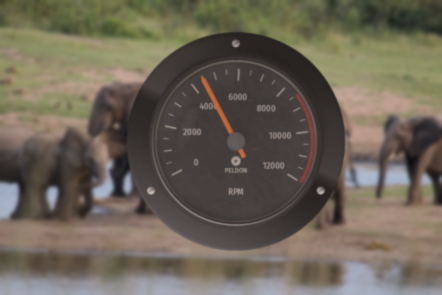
4500 rpm
